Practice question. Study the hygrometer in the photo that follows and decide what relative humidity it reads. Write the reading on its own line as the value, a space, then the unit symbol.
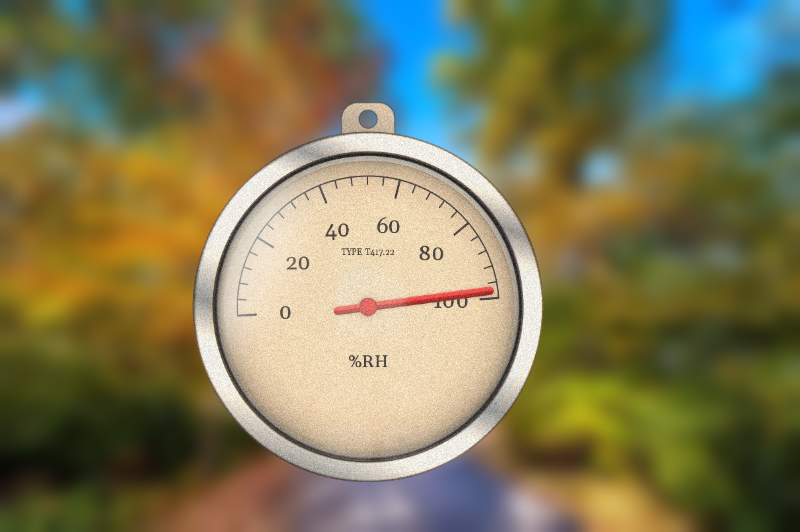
98 %
